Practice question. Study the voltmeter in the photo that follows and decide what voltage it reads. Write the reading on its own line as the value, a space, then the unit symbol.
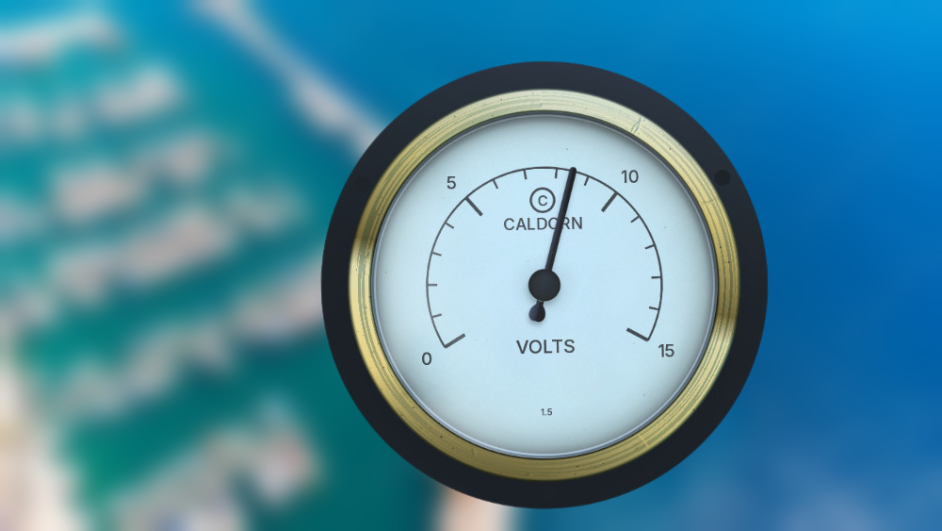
8.5 V
